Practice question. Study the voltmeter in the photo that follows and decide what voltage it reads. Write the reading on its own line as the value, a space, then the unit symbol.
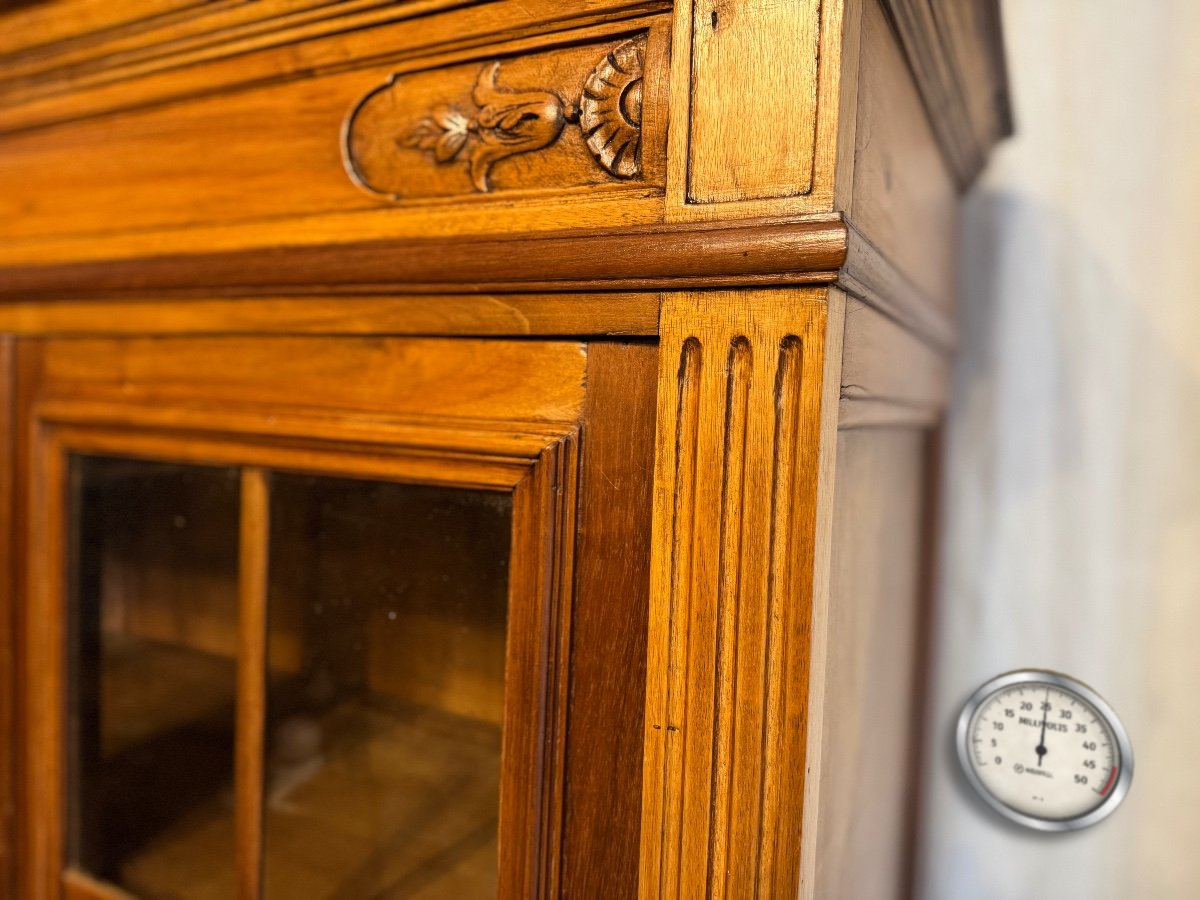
25 mV
